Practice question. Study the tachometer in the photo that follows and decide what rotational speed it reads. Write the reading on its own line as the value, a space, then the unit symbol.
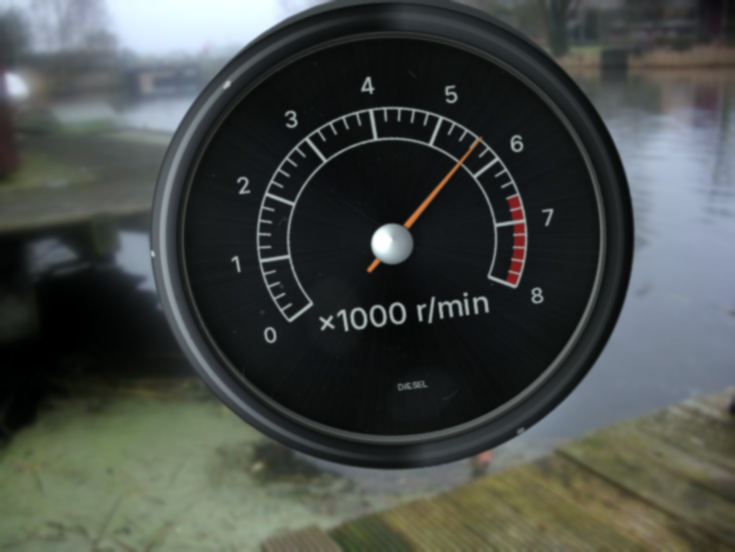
5600 rpm
